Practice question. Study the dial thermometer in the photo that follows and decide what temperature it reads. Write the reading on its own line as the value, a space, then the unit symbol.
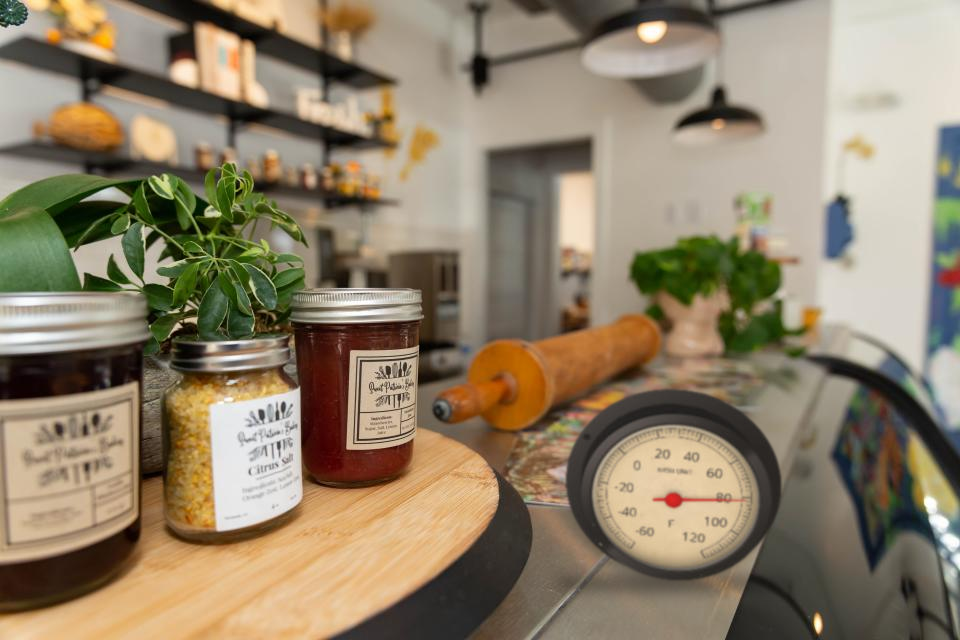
80 °F
